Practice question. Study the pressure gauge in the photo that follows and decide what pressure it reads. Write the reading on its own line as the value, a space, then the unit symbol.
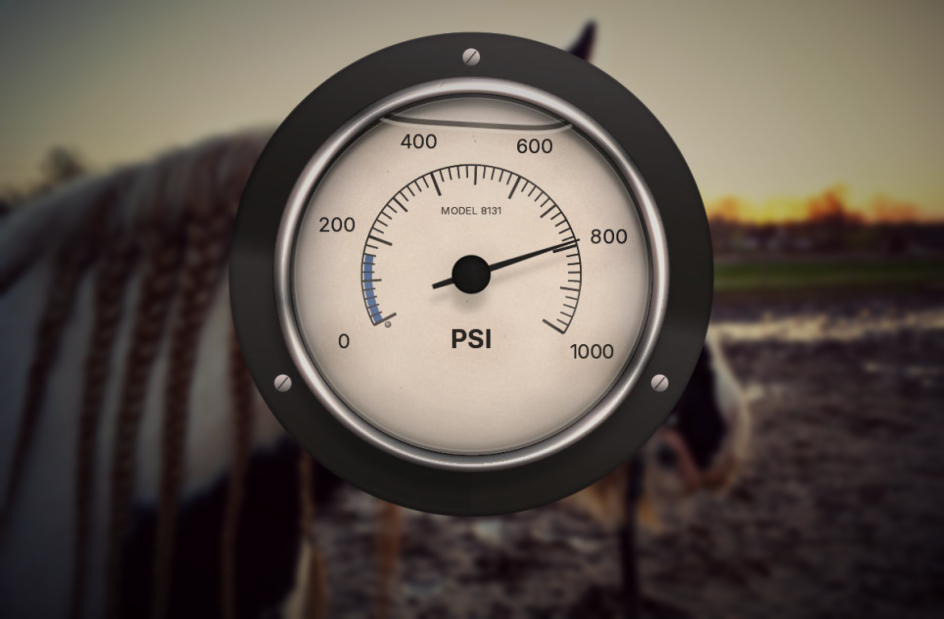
790 psi
